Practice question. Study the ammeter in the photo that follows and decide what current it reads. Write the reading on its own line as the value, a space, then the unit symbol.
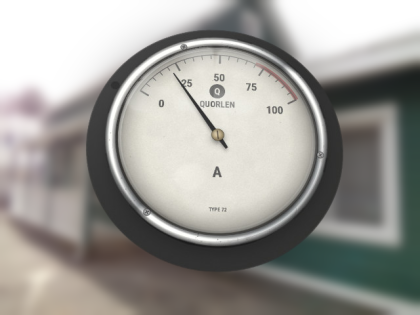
20 A
